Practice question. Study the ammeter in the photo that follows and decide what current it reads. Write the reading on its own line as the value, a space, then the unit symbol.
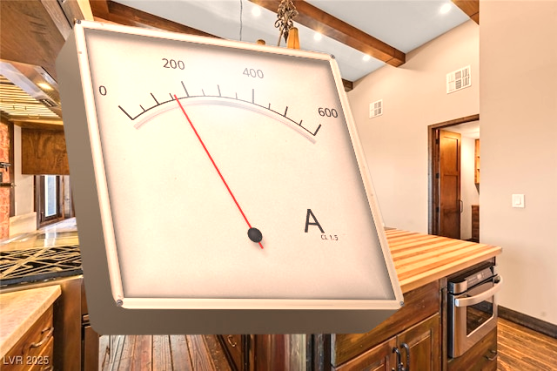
150 A
